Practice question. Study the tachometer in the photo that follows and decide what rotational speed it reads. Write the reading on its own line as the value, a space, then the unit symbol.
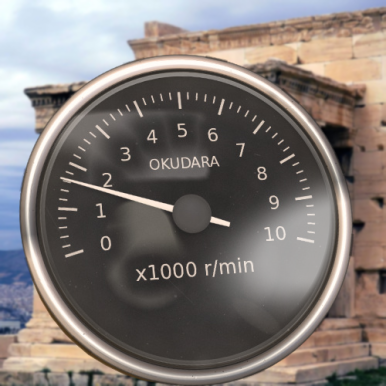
1600 rpm
